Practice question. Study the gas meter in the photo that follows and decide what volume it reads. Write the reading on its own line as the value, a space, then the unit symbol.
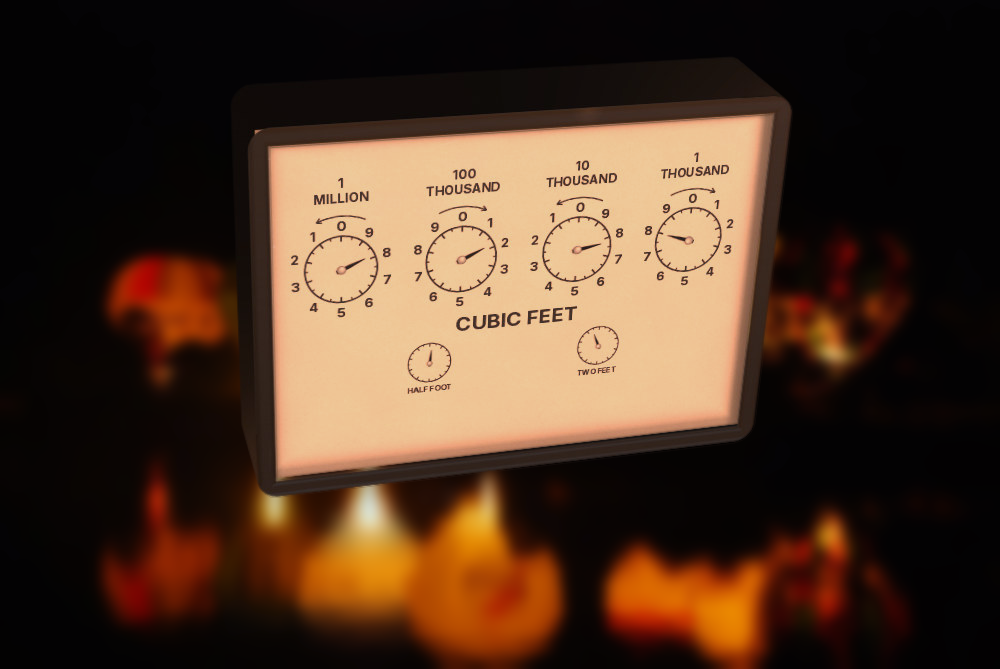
817800 ft³
